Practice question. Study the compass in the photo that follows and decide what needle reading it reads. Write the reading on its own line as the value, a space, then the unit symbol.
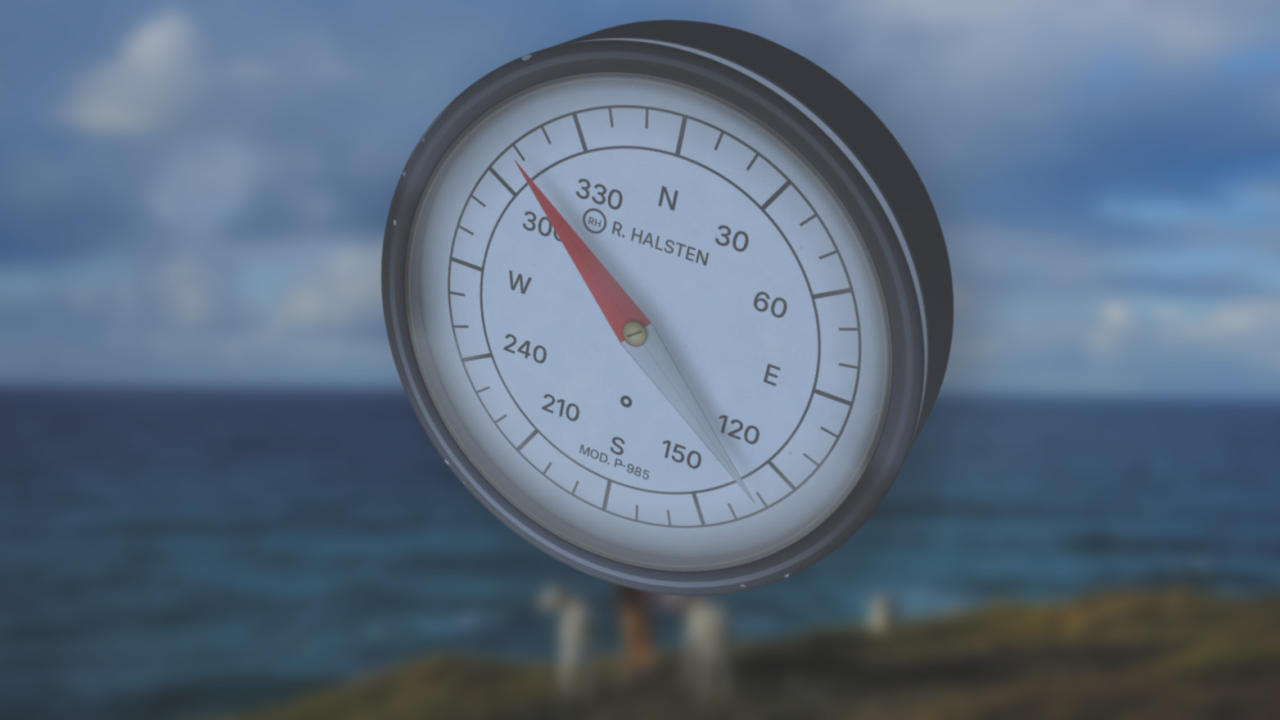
310 °
